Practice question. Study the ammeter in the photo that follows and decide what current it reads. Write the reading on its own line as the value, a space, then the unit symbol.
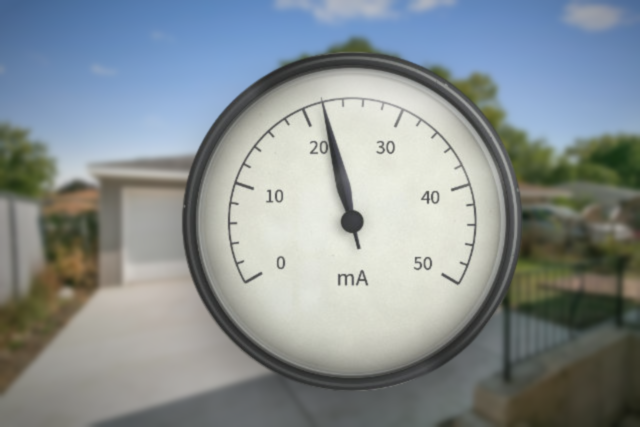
22 mA
